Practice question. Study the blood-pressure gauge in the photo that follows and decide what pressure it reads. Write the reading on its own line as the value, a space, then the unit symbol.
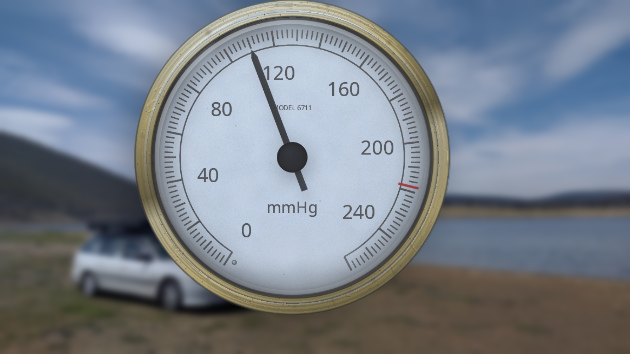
110 mmHg
